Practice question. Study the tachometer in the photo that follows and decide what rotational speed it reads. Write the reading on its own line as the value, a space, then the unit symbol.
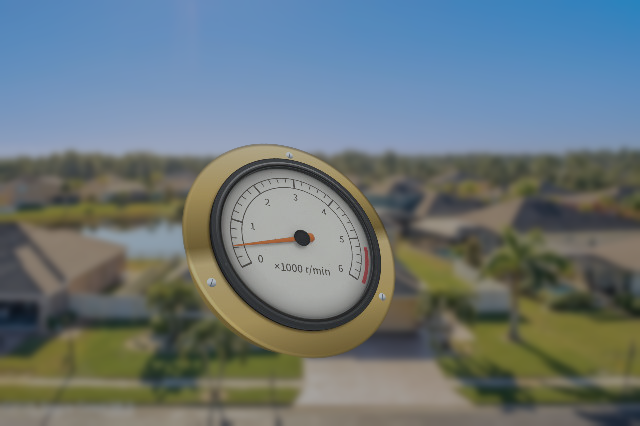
400 rpm
